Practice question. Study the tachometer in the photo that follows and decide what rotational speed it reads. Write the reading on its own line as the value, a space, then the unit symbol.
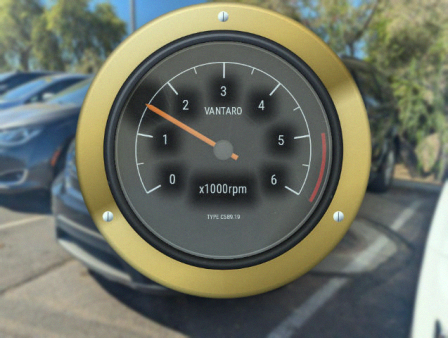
1500 rpm
